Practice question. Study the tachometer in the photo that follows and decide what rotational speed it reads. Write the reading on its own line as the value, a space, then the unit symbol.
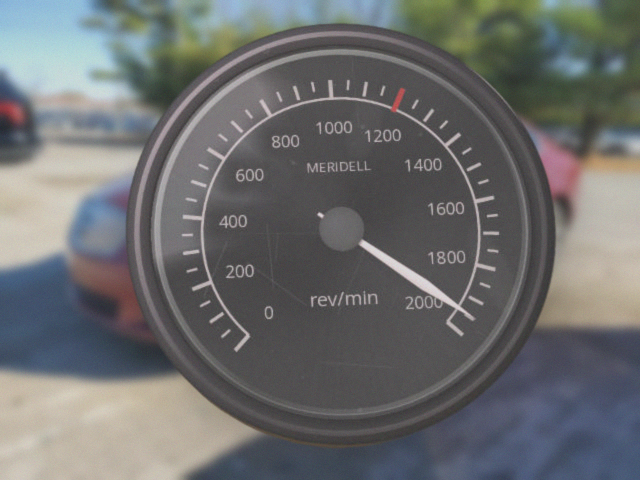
1950 rpm
